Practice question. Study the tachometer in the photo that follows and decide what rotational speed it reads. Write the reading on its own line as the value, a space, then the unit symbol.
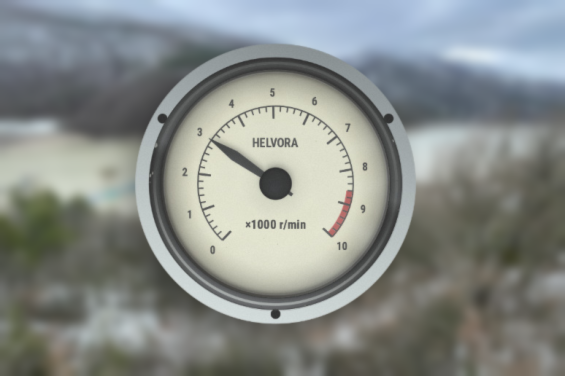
3000 rpm
